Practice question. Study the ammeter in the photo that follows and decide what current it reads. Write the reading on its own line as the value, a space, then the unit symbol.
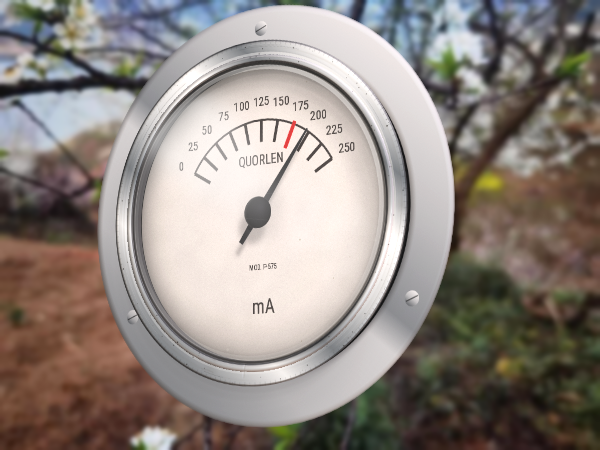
200 mA
